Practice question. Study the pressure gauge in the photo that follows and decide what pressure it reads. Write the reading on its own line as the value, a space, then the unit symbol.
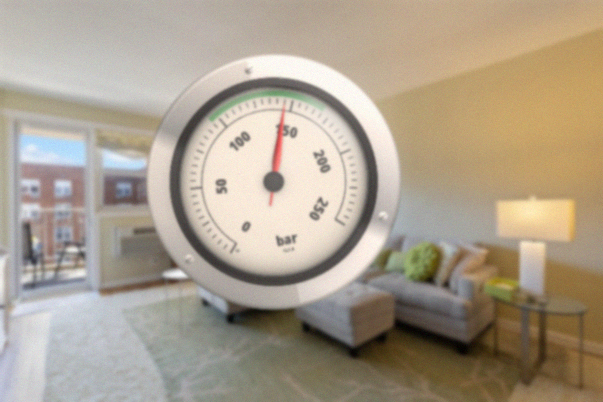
145 bar
